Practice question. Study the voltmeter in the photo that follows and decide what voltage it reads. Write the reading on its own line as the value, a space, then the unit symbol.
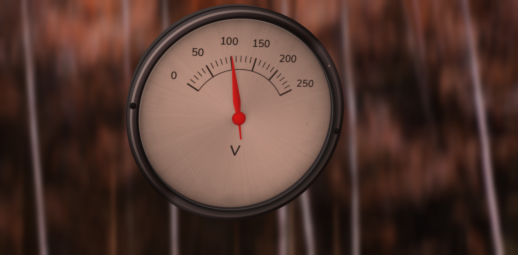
100 V
